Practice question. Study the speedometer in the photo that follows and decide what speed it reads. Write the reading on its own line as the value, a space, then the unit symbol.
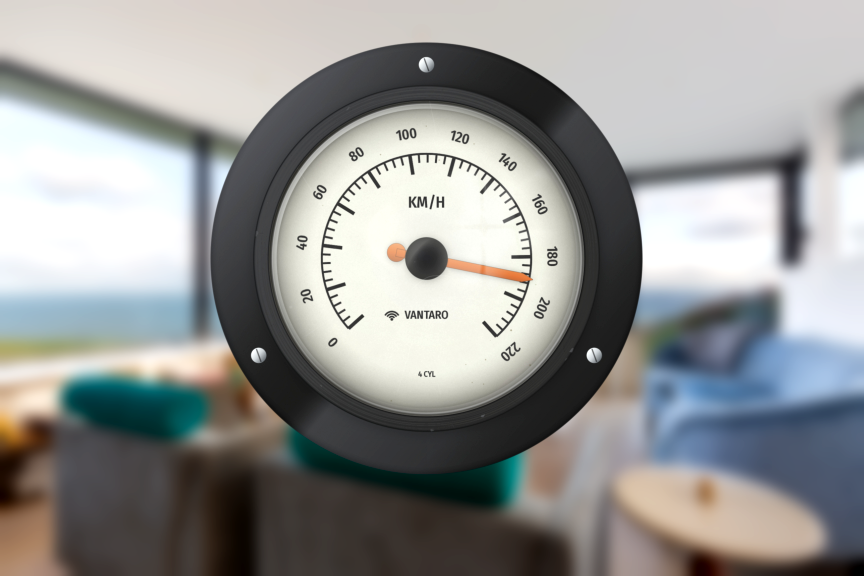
190 km/h
